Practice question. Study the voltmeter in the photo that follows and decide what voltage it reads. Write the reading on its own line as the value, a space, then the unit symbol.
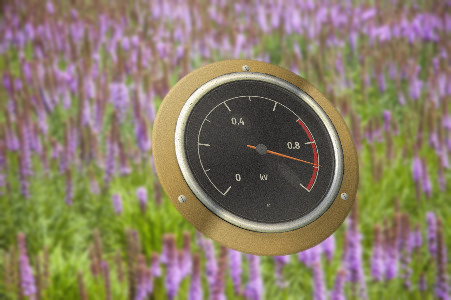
0.9 kV
